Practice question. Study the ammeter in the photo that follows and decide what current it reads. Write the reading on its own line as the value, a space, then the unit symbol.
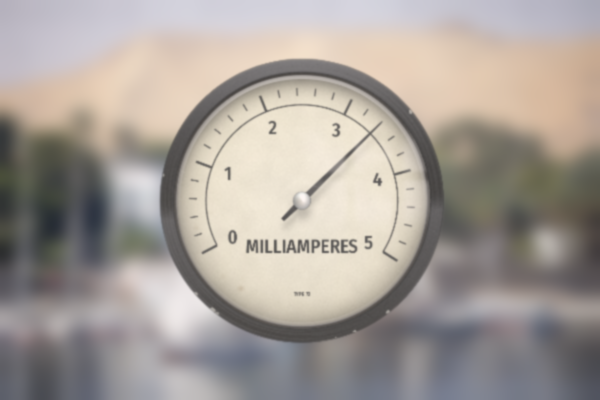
3.4 mA
